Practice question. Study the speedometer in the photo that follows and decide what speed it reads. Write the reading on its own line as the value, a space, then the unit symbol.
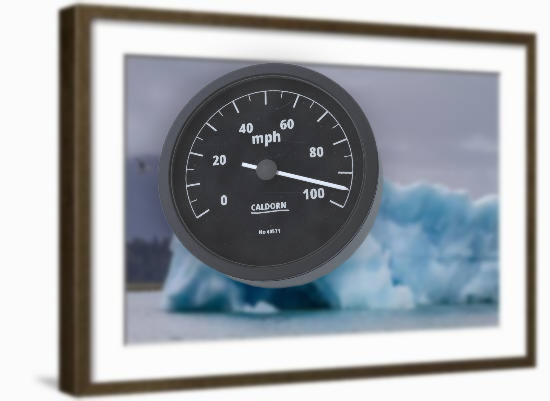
95 mph
